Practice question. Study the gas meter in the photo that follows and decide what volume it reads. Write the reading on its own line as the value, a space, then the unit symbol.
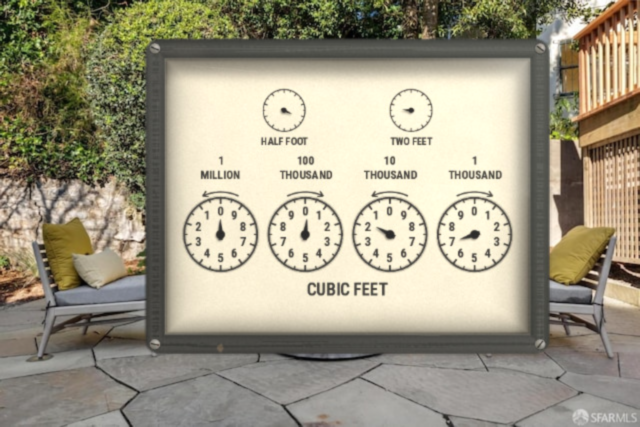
1700 ft³
